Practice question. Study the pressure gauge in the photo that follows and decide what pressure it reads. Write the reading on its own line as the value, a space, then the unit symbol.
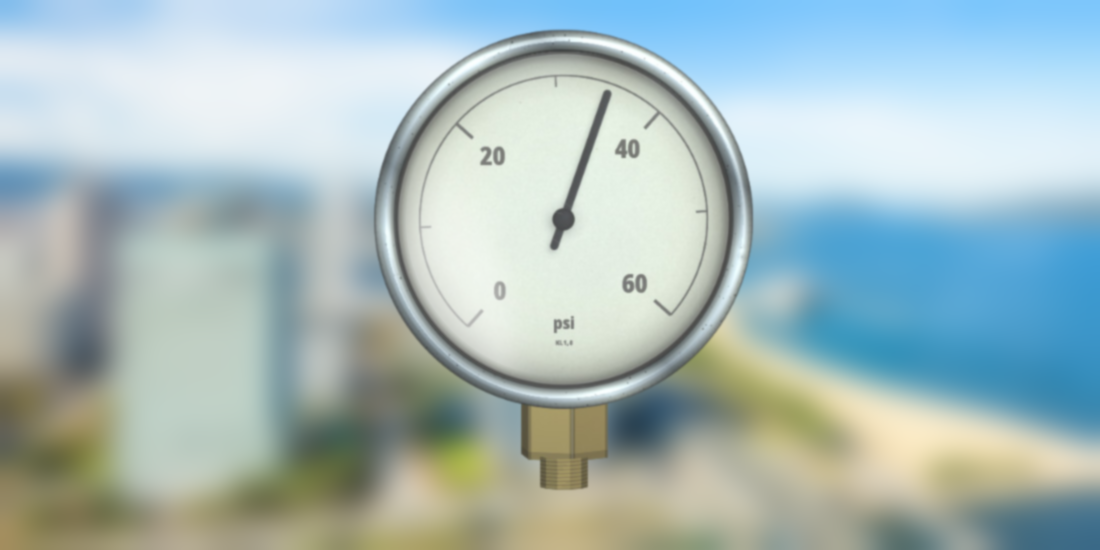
35 psi
